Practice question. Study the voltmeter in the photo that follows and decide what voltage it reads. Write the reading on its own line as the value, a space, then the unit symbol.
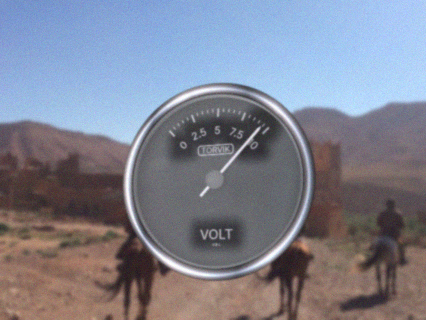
9.5 V
